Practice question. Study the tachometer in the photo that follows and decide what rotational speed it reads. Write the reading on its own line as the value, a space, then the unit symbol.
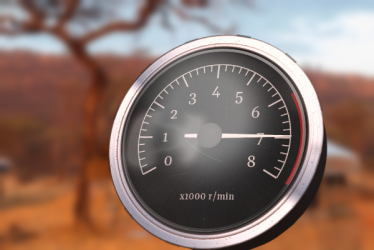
7000 rpm
